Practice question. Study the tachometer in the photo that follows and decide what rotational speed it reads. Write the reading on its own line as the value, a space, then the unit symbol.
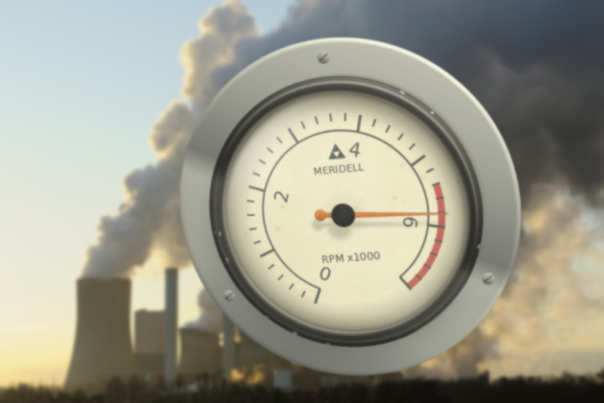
5800 rpm
